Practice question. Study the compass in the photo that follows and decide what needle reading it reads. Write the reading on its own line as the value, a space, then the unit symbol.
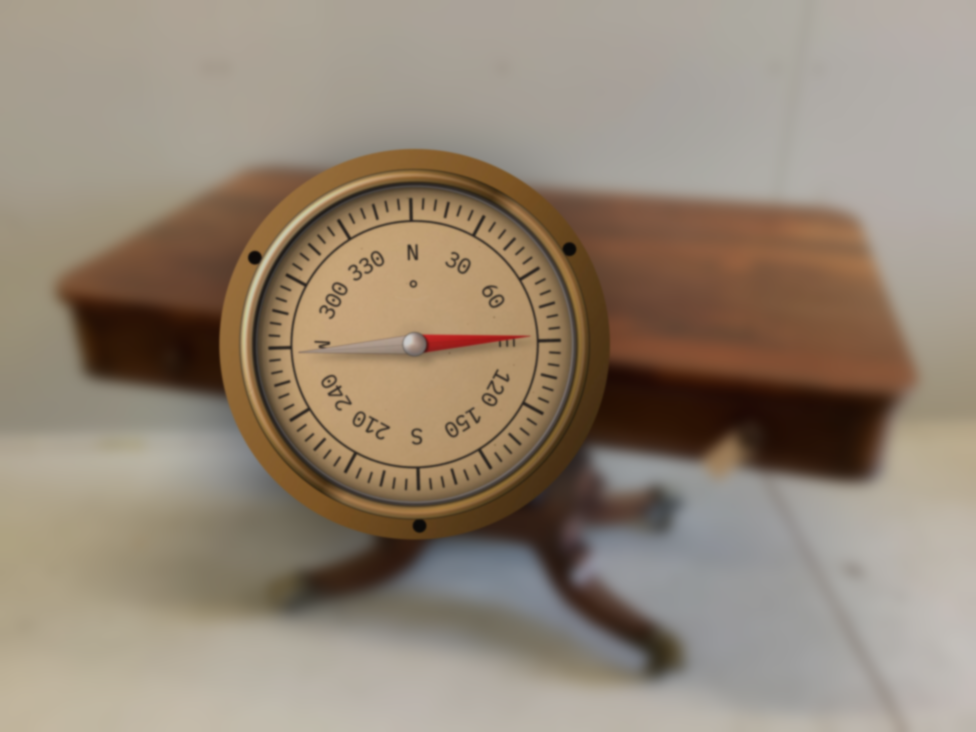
87.5 °
